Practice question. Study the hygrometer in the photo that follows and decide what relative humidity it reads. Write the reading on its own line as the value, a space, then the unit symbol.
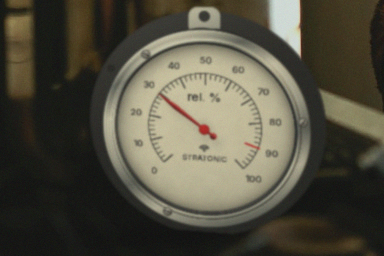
30 %
